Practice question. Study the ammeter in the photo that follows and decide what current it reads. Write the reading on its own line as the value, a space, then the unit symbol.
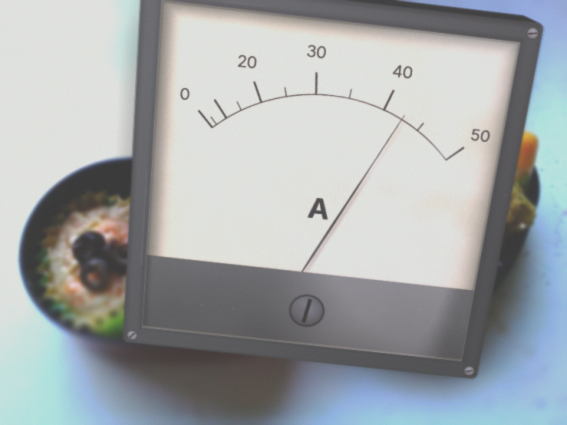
42.5 A
